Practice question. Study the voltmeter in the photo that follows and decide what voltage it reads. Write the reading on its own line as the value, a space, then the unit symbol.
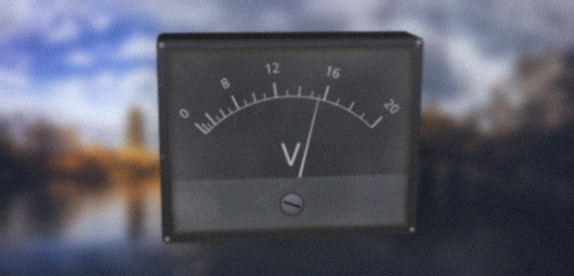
15.5 V
